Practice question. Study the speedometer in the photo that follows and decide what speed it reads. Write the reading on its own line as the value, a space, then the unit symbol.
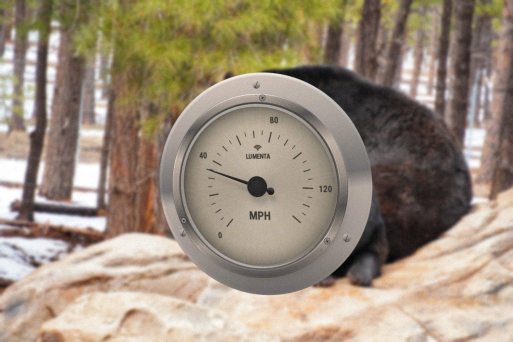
35 mph
